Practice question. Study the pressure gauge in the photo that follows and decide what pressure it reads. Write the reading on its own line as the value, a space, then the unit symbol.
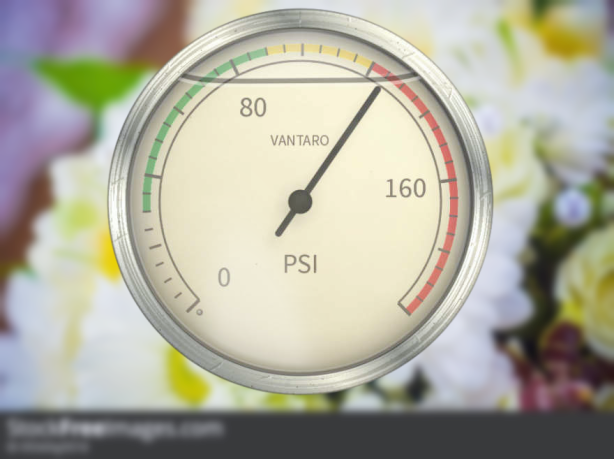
125 psi
